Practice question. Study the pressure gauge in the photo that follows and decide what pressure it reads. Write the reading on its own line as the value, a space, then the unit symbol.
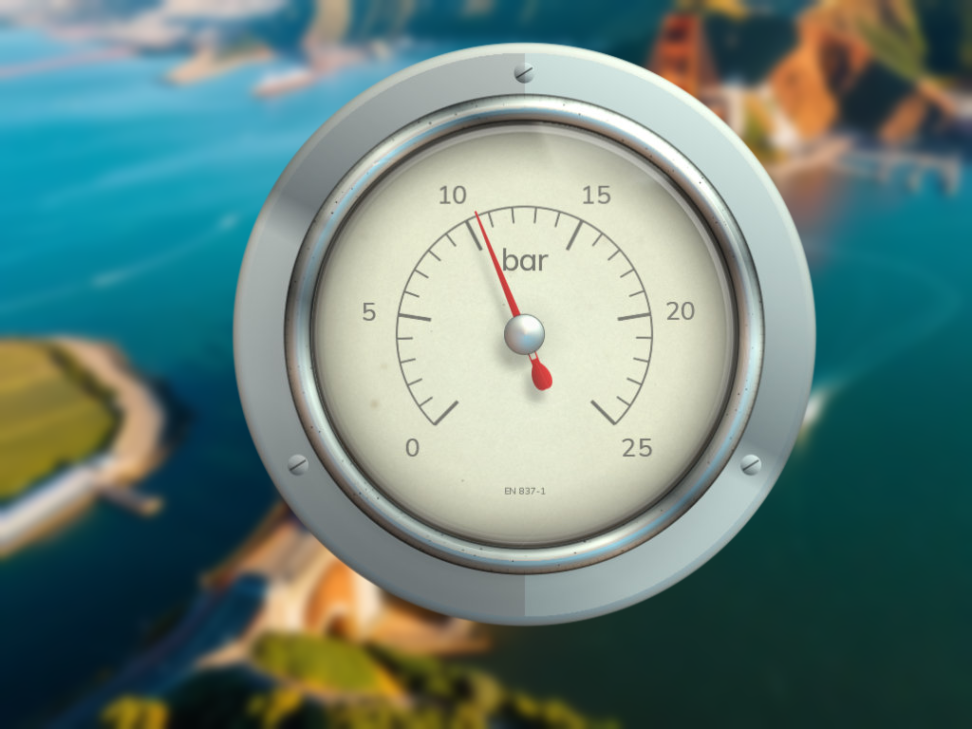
10.5 bar
